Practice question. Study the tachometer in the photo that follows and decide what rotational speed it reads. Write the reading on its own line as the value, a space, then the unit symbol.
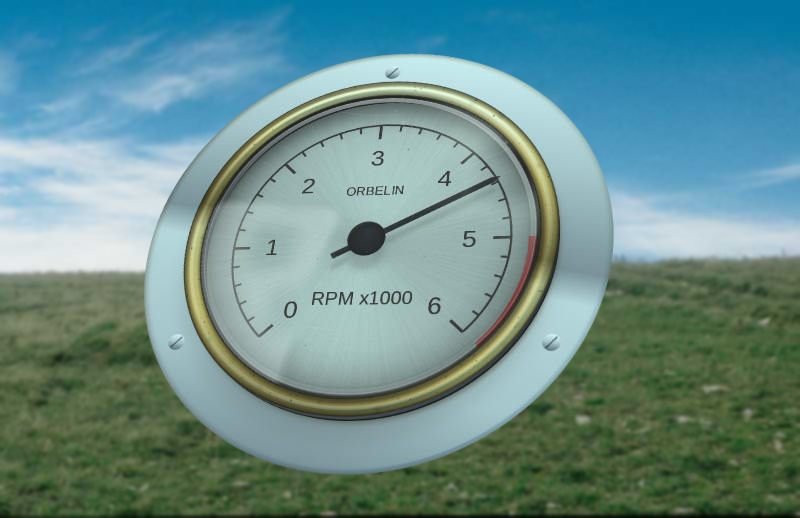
4400 rpm
